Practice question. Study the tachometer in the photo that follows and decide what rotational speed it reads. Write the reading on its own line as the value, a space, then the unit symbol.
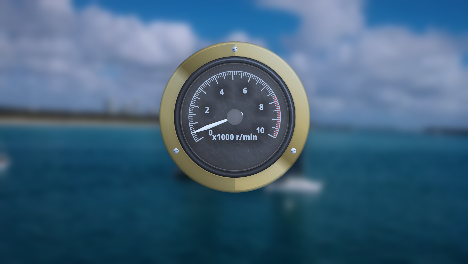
500 rpm
